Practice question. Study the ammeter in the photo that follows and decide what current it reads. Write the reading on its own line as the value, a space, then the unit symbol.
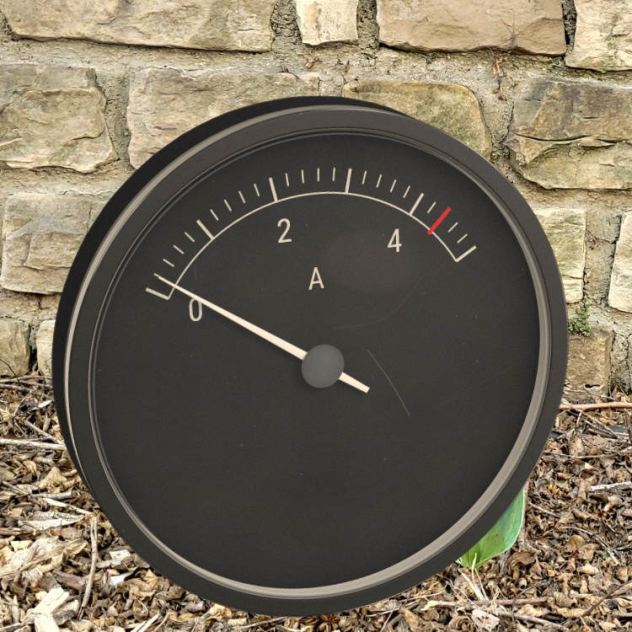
0.2 A
